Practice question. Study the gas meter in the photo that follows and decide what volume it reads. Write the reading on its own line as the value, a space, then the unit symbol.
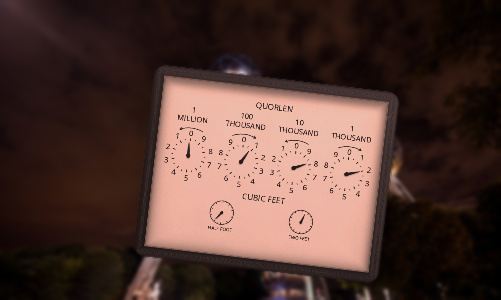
8200 ft³
